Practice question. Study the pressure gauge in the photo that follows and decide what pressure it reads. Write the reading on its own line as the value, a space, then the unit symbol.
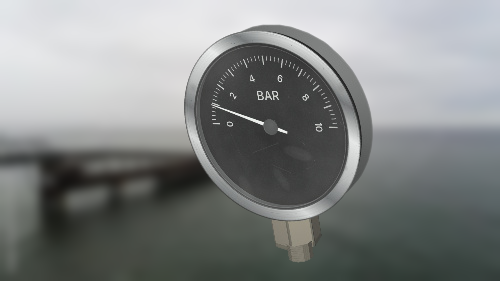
1 bar
